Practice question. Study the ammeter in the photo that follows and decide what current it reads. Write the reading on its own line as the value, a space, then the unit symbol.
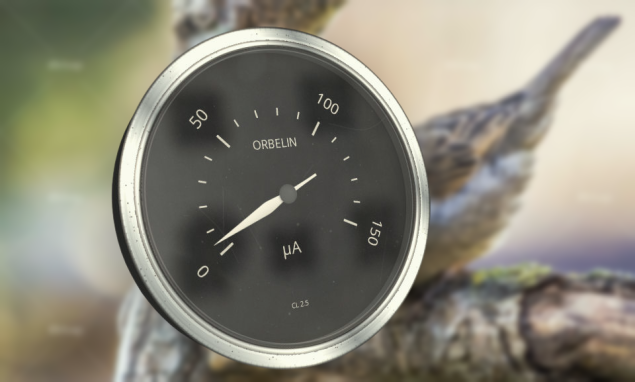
5 µA
